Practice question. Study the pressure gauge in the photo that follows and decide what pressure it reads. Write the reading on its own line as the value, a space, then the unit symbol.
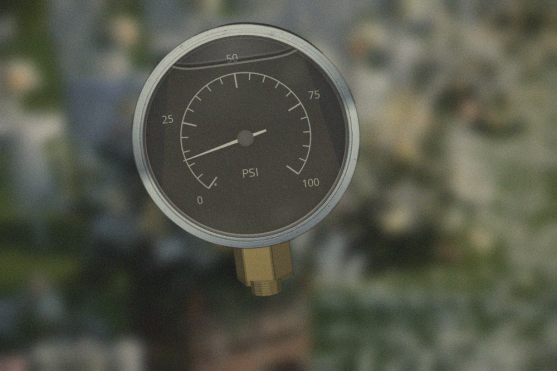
12.5 psi
